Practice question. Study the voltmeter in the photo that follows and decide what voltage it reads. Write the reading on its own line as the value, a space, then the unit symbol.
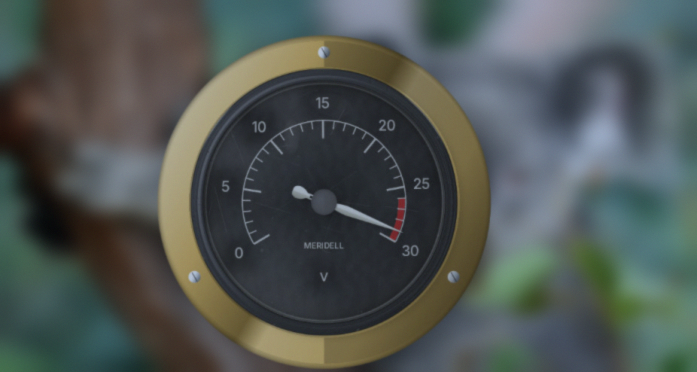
29 V
